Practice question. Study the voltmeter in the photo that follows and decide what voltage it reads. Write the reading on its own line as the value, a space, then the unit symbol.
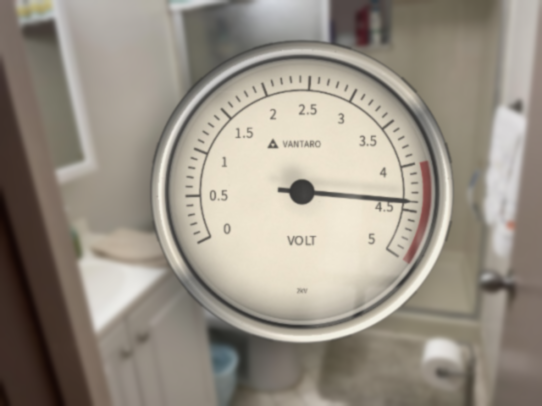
4.4 V
